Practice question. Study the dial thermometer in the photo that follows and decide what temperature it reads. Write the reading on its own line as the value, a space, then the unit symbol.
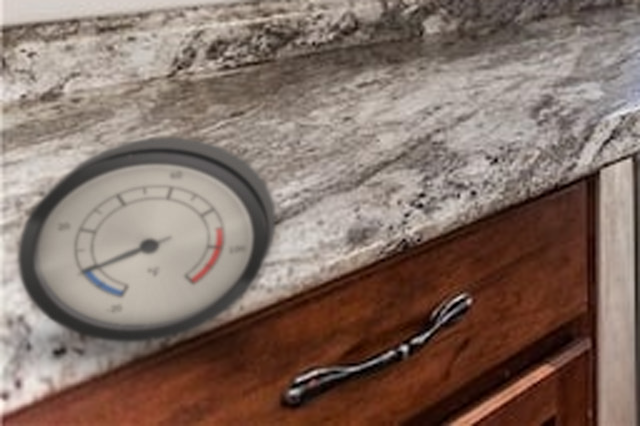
0 °F
